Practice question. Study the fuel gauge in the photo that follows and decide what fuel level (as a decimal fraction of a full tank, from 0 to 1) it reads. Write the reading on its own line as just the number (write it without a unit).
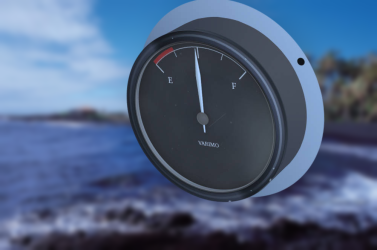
0.5
